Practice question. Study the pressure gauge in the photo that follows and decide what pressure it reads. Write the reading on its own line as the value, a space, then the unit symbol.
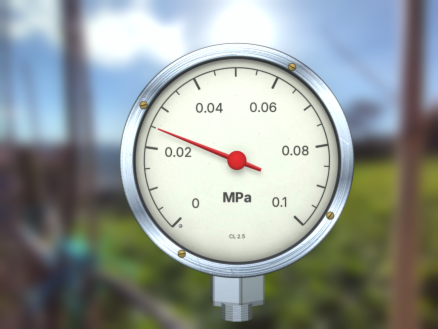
0.025 MPa
